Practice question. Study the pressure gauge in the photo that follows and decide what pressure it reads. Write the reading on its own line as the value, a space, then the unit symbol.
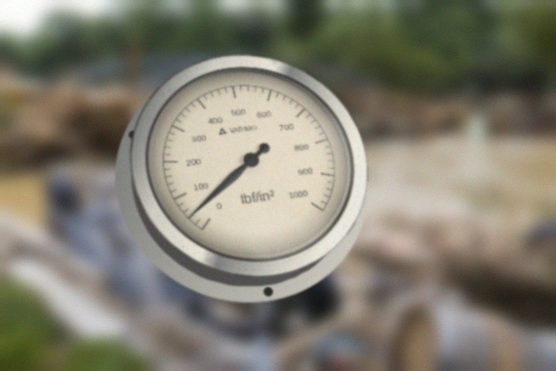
40 psi
